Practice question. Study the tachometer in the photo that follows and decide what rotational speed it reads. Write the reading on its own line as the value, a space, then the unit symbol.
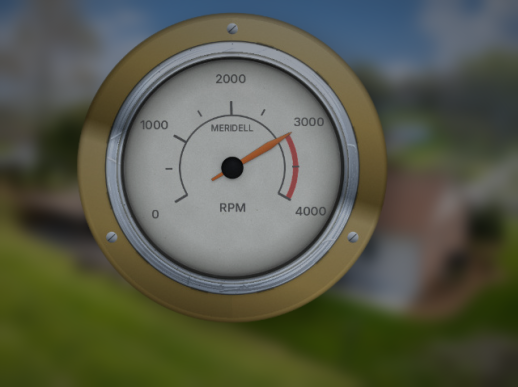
3000 rpm
